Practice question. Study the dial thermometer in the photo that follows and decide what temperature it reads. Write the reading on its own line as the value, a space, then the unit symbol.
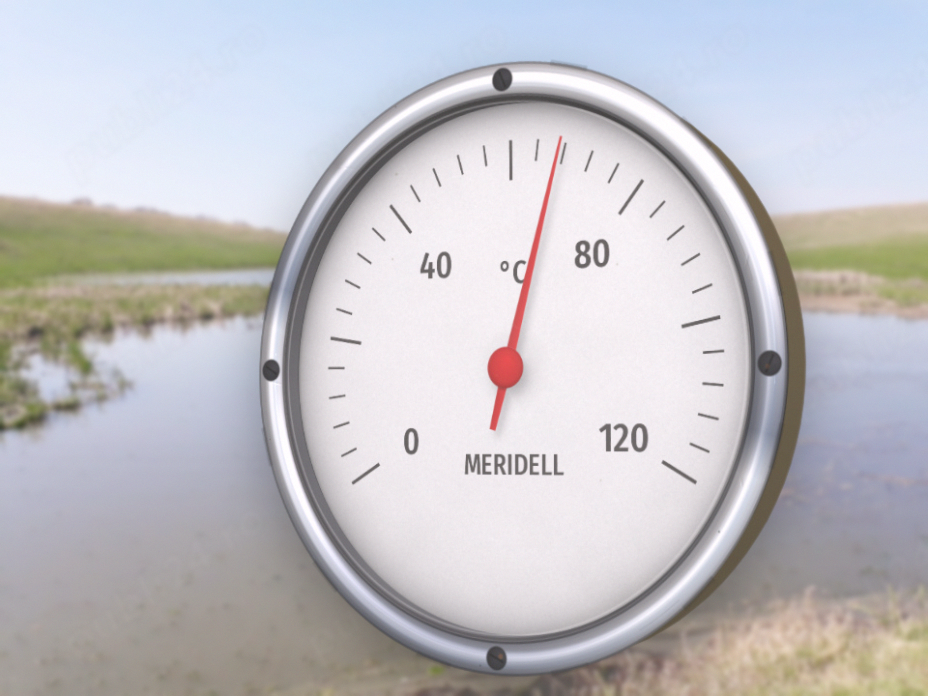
68 °C
